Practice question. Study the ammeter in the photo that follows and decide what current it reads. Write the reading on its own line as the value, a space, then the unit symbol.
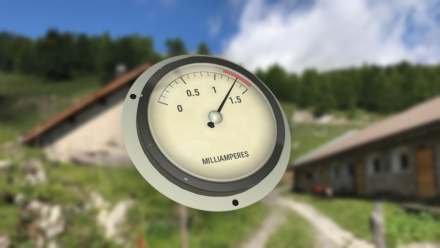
1.3 mA
